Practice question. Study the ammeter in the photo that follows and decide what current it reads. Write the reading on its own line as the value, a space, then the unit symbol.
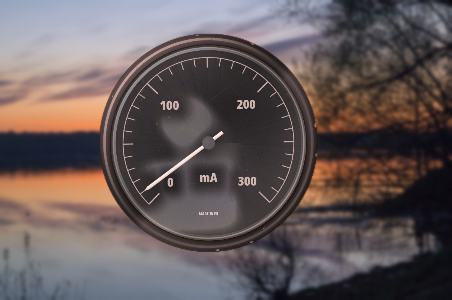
10 mA
